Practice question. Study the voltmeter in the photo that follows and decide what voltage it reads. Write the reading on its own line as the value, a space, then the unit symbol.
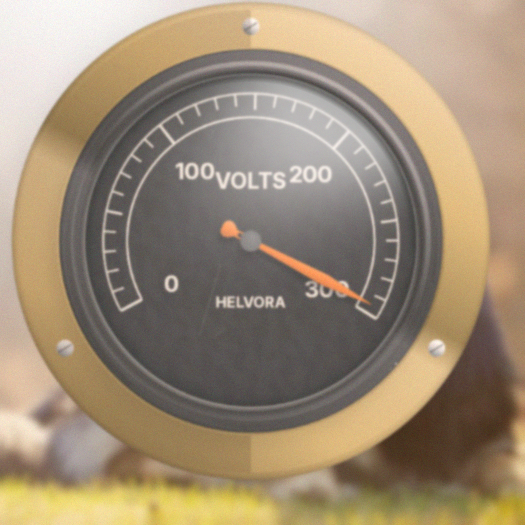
295 V
